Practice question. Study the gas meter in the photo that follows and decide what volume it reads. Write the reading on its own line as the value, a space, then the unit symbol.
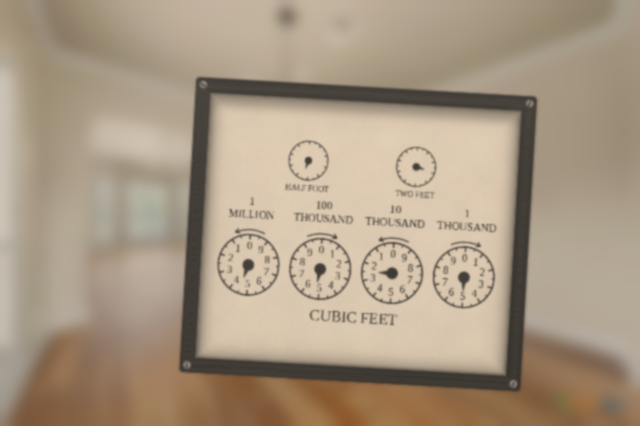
452500 ft³
